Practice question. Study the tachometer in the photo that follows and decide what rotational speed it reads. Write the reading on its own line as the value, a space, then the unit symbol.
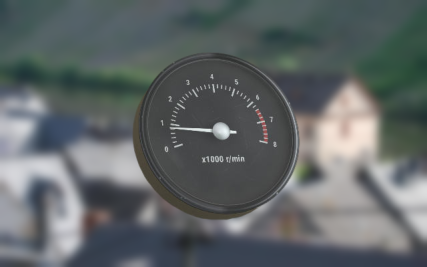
800 rpm
